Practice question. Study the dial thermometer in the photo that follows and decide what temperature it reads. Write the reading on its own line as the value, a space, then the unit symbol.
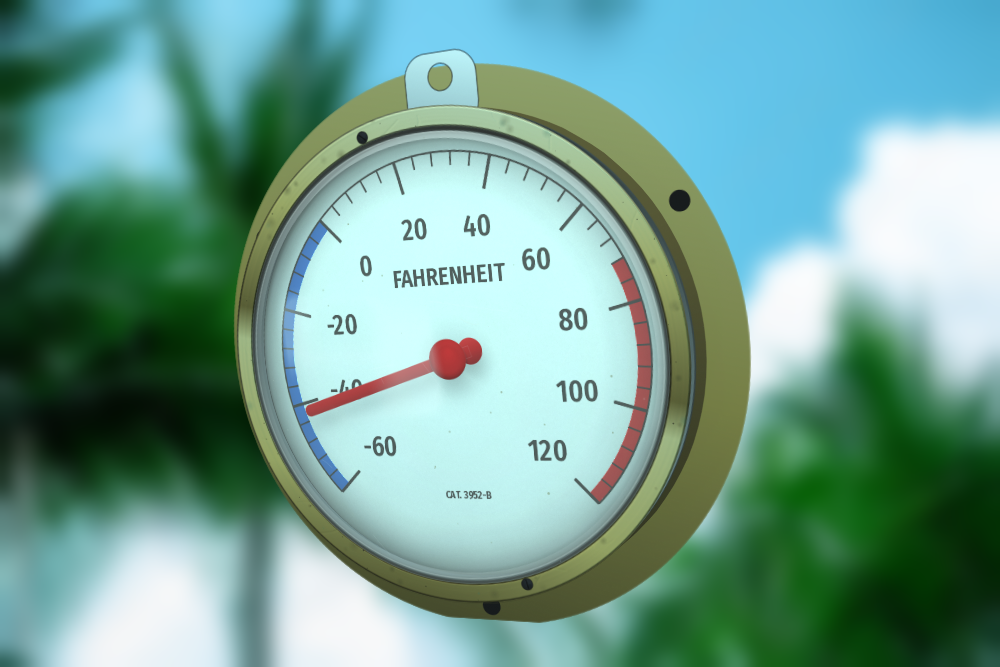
-42 °F
